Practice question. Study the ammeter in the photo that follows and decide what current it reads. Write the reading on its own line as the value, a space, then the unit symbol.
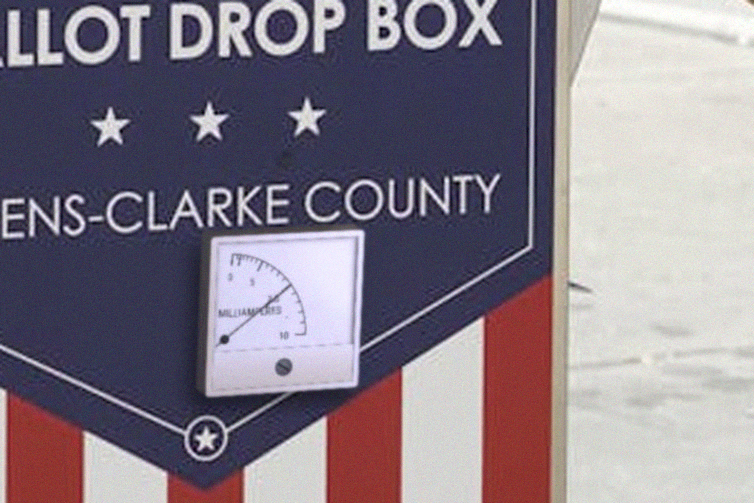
7.5 mA
